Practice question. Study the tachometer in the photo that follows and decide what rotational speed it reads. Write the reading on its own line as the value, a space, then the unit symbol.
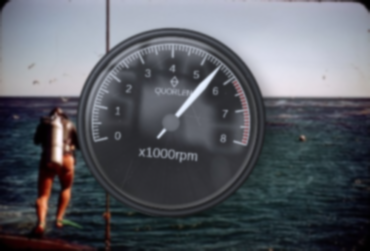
5500 rpm
